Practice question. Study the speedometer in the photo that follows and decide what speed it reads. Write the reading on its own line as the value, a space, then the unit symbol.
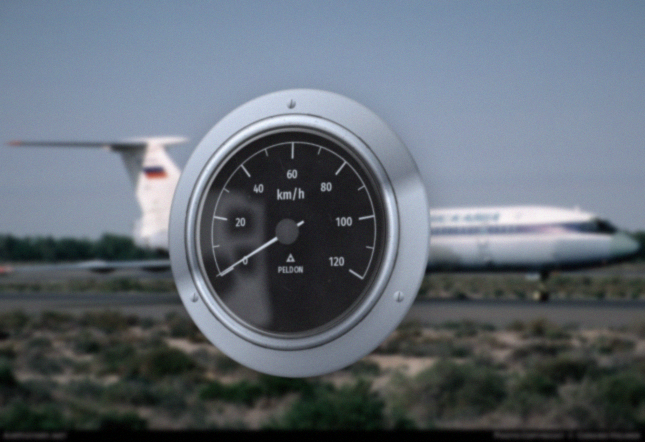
0 km/h
